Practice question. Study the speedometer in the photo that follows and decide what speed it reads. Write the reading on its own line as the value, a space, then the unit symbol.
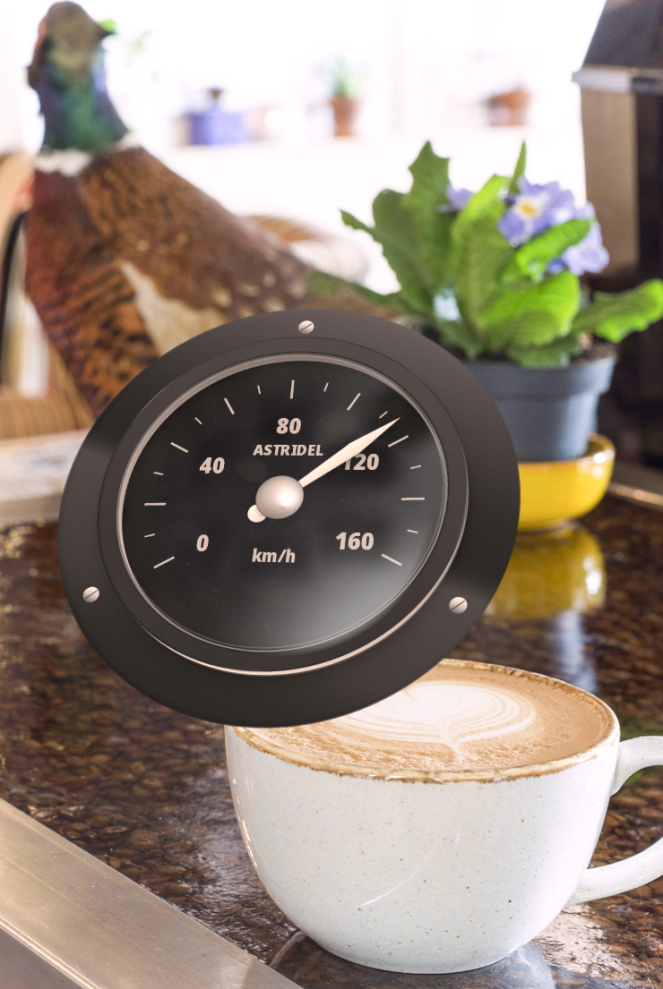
115 km/h
